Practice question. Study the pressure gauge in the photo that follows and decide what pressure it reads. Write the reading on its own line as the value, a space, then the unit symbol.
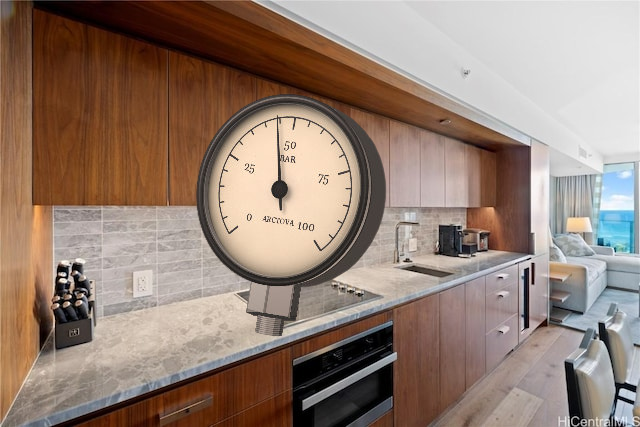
45 bar
